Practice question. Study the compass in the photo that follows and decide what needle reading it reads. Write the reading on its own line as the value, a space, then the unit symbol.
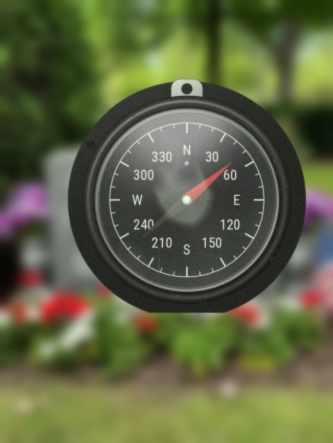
50 °
